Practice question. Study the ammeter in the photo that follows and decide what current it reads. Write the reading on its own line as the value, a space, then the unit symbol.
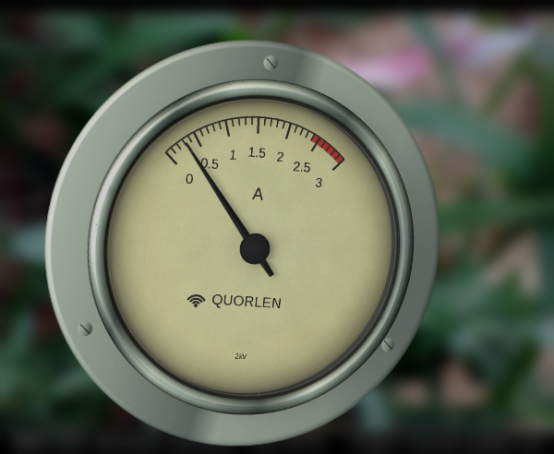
0.3 A
